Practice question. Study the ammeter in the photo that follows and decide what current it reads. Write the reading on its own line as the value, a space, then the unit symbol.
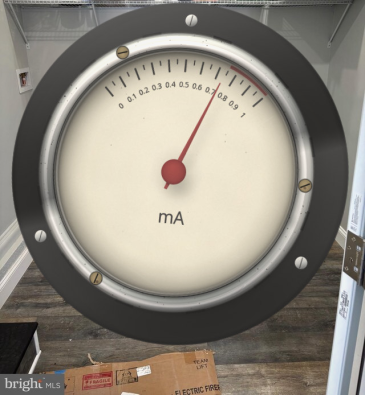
0.75 mA
